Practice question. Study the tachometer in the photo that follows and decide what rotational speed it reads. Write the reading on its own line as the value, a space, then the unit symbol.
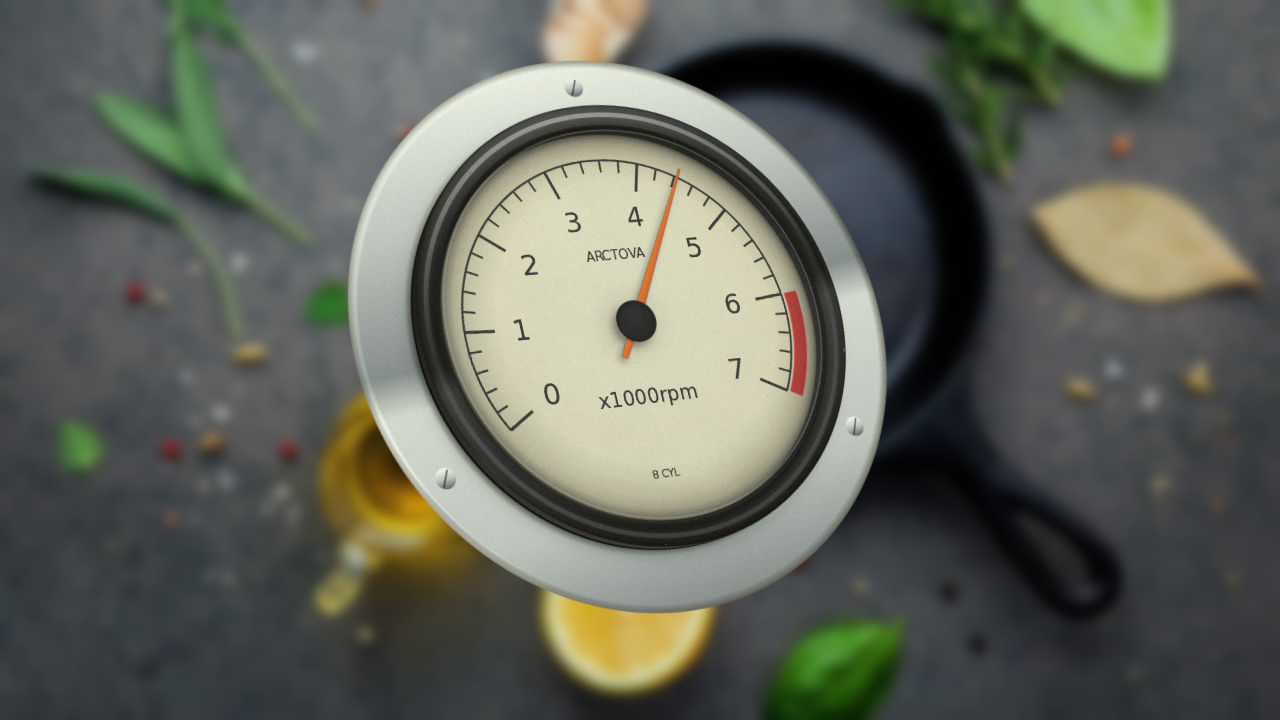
4400 rpm
